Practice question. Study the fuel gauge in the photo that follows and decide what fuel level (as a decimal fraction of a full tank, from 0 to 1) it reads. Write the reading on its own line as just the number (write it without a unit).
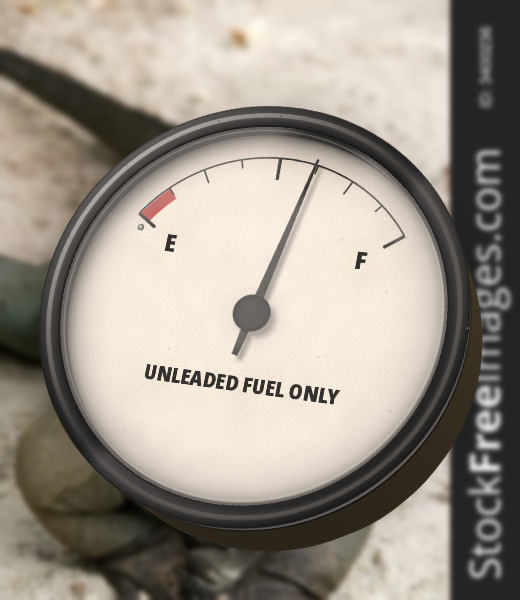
0.625
